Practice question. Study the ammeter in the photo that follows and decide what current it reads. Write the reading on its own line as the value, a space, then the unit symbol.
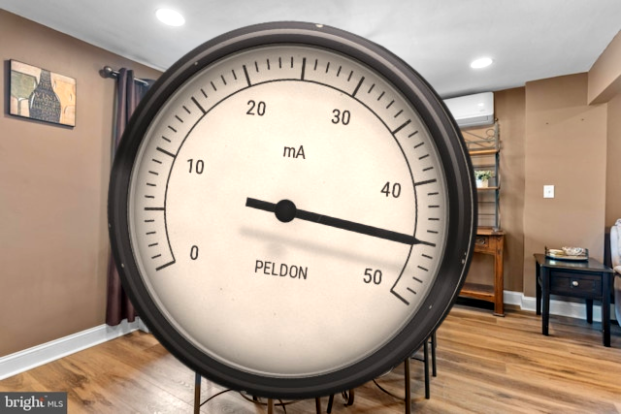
45 mA
